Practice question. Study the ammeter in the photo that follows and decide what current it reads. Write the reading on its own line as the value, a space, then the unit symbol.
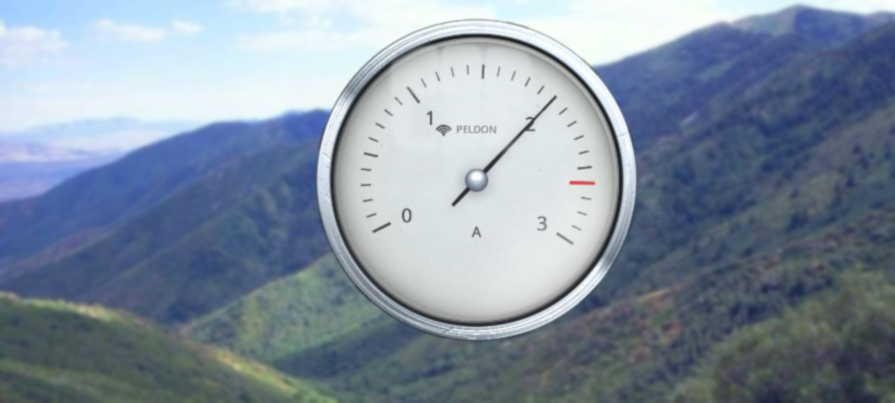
2 A
